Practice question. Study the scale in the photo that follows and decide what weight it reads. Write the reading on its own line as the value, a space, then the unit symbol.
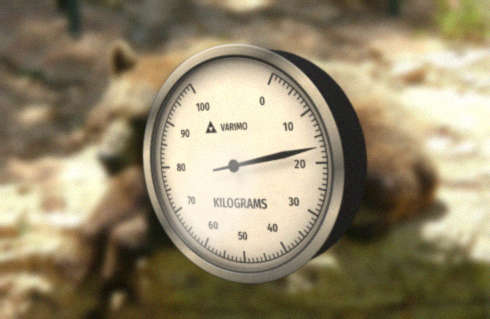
17 kg
